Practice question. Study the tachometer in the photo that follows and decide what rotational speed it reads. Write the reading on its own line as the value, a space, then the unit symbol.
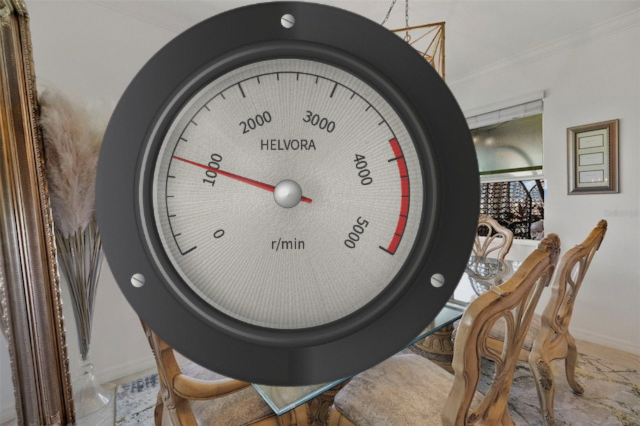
1000 rpm
